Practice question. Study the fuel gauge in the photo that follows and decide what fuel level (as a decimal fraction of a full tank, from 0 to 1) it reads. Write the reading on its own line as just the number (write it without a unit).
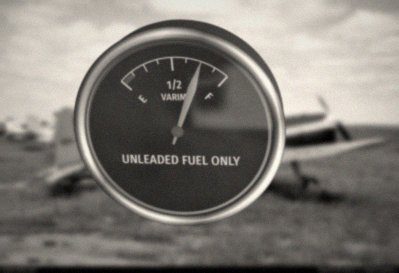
0.75
